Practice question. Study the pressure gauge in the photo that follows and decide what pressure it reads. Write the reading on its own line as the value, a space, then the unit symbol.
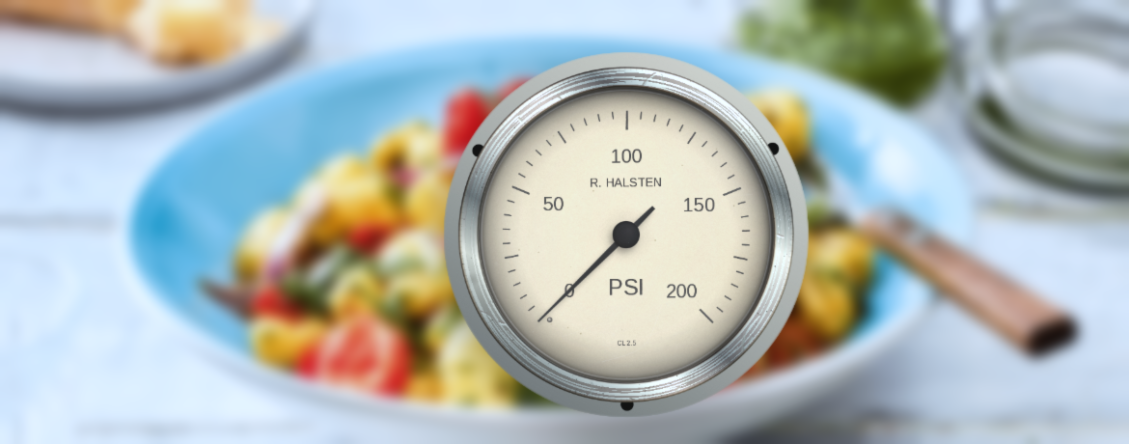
0 psi
